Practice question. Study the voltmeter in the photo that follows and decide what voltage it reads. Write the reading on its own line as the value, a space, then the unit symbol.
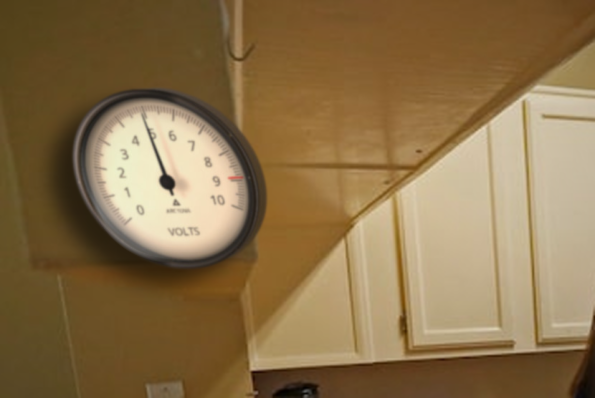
5 V
